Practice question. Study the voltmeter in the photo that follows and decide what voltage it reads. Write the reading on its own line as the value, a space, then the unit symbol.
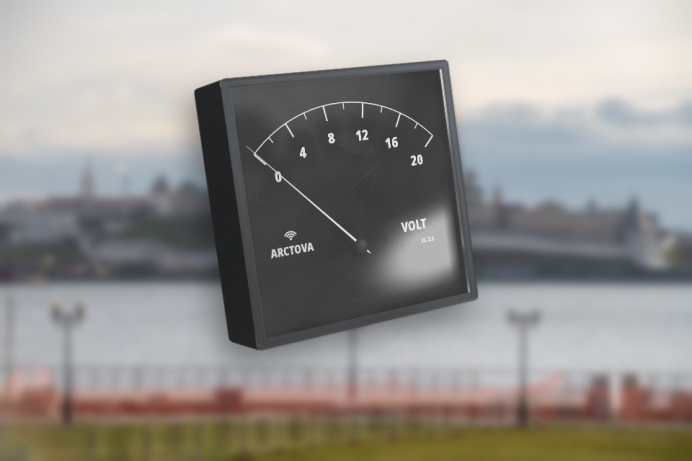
0 V
